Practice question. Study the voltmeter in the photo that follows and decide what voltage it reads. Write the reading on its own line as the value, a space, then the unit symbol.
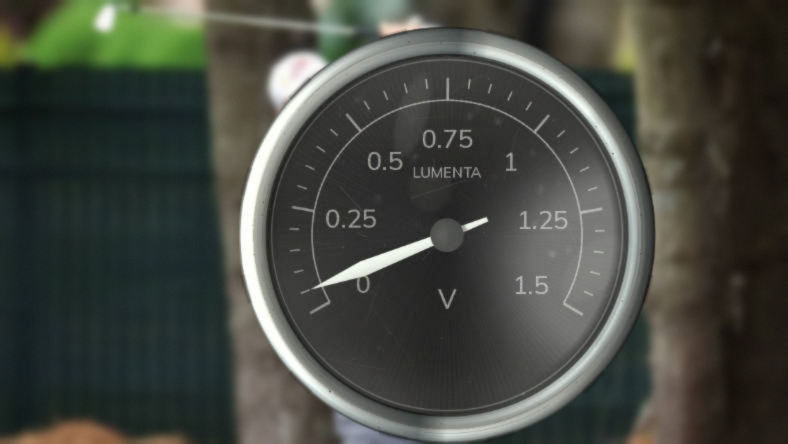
0.05 V
